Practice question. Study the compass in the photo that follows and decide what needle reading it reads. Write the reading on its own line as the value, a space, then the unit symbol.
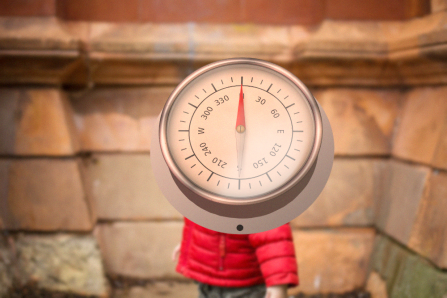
0 °
